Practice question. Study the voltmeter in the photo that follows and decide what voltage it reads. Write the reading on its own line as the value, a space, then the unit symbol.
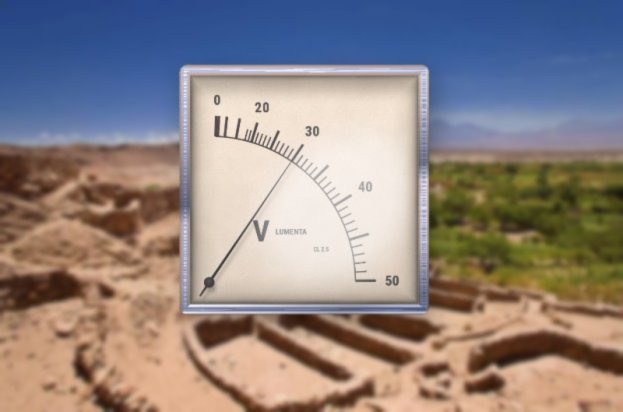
30 V
